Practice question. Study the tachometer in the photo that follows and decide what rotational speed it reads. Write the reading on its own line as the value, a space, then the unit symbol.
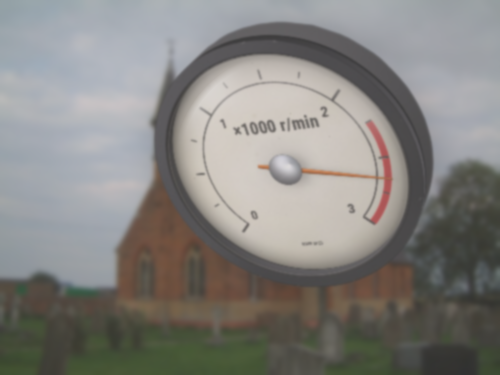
2625 rpm
